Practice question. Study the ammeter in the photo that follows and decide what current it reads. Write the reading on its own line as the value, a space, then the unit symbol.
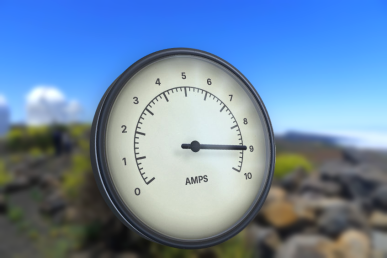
9 A
